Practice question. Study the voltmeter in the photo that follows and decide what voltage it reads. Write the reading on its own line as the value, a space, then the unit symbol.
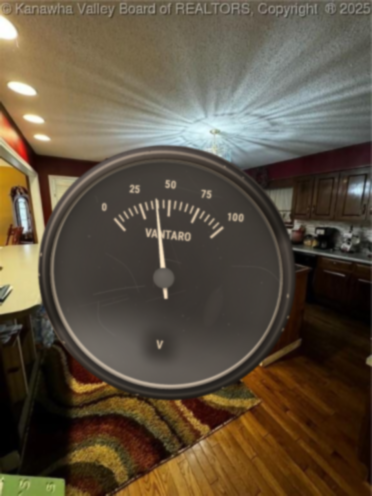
40 V
